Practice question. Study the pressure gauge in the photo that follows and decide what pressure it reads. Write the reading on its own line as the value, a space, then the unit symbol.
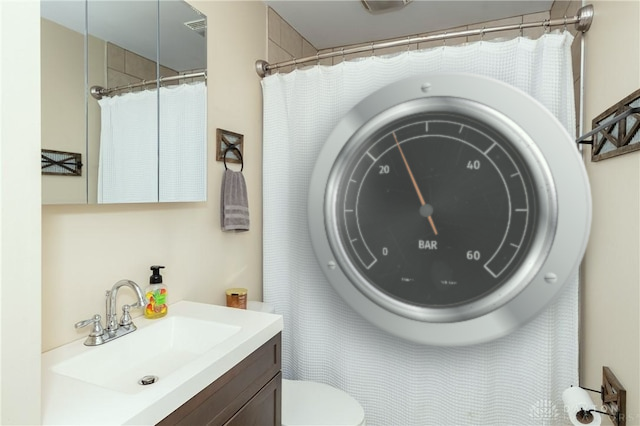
25 bar
